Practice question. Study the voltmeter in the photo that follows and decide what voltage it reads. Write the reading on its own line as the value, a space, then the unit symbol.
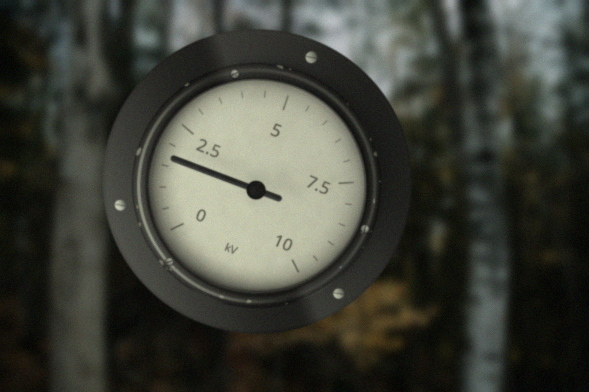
1.75 kV
